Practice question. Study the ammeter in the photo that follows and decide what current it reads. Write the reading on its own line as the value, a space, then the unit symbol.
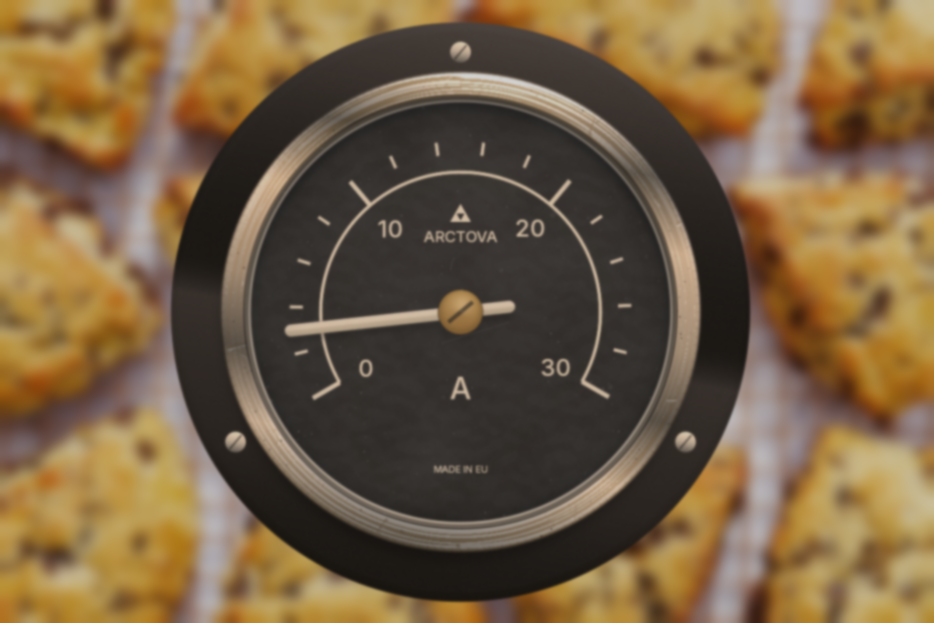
3 A
